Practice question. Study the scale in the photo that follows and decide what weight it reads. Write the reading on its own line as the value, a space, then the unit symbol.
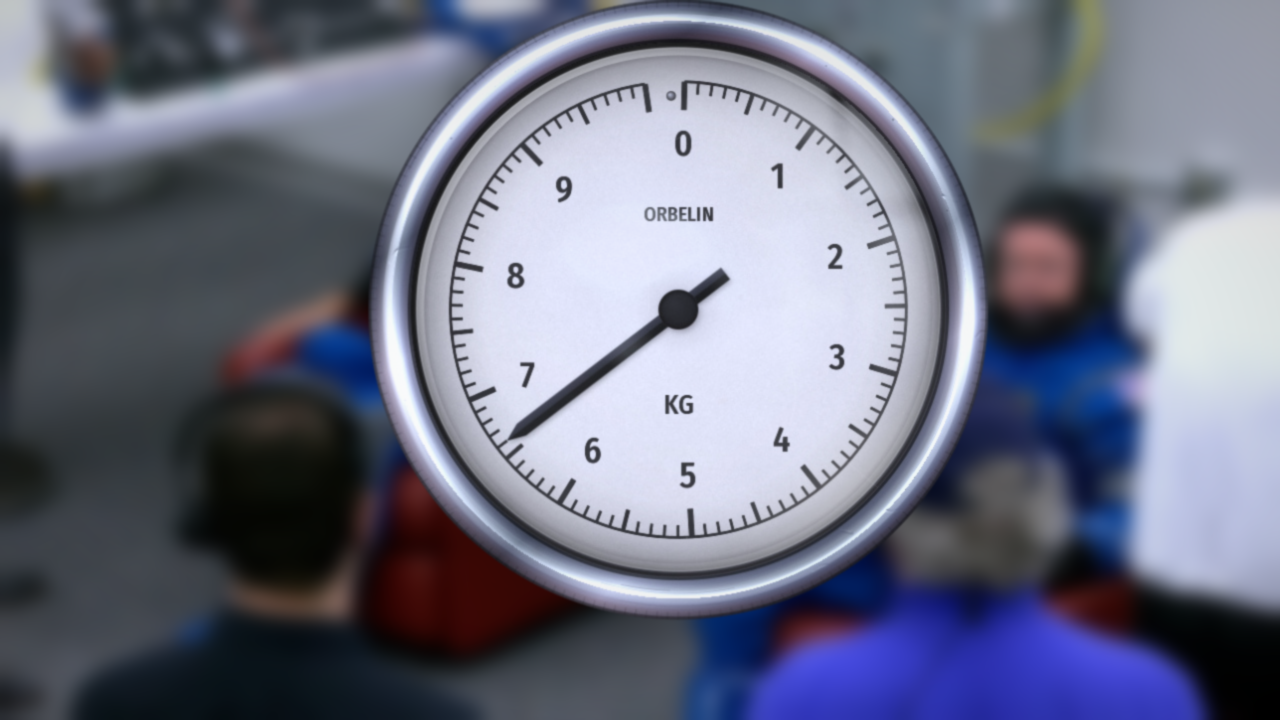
6.6 kg
